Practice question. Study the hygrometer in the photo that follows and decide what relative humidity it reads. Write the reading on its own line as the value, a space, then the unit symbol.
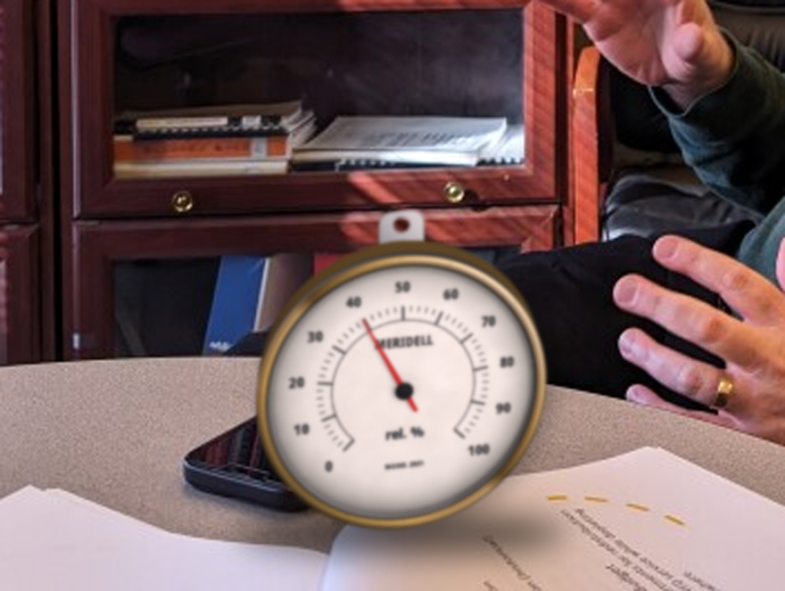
40 %
